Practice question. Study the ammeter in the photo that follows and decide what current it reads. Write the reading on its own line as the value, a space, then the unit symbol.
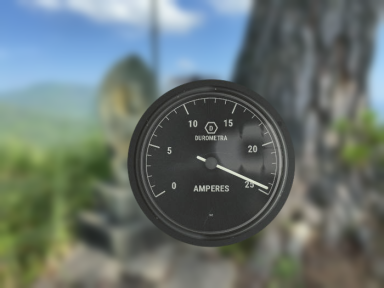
24.5 A
